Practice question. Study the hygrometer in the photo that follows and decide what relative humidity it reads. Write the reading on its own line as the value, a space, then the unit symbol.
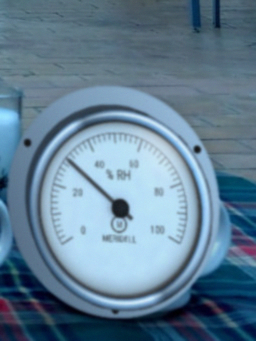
30 %
